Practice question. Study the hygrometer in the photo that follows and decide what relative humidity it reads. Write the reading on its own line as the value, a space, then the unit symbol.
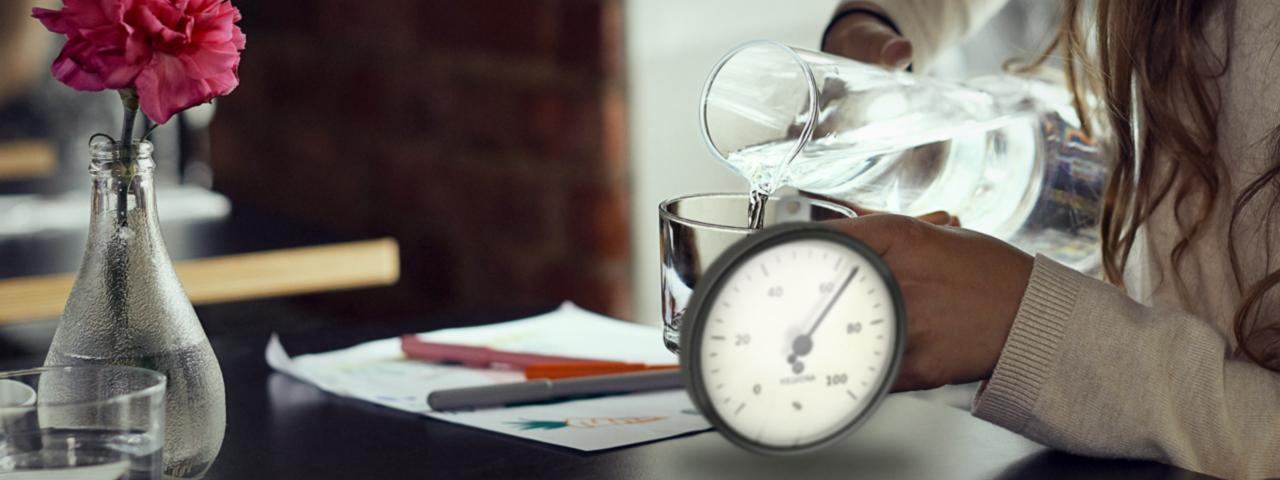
64 %
